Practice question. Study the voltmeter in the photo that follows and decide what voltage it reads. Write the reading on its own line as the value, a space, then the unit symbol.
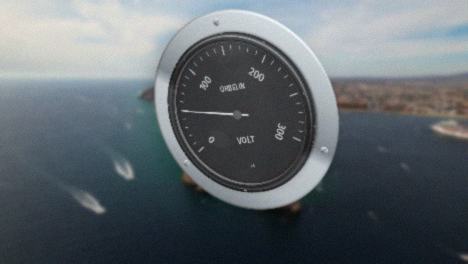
50 V
